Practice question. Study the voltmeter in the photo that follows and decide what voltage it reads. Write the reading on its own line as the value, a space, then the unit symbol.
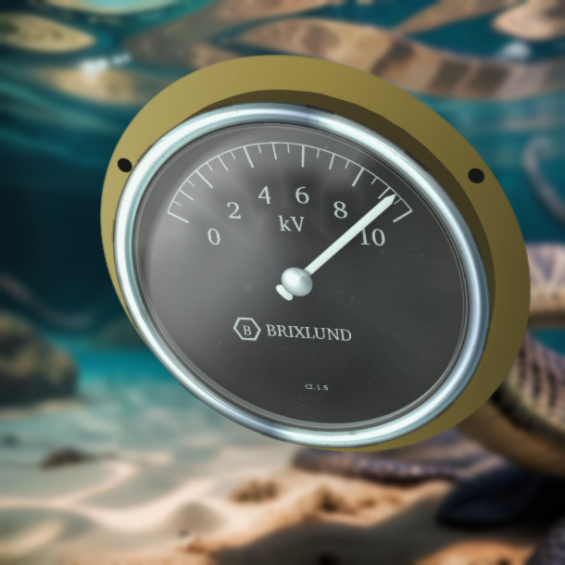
9.25 kV
